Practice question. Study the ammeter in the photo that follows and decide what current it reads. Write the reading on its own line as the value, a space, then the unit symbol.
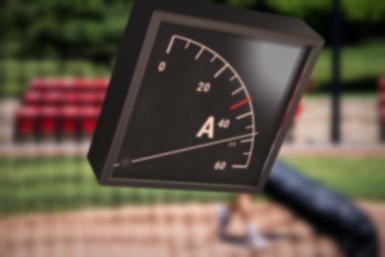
47.5 A
